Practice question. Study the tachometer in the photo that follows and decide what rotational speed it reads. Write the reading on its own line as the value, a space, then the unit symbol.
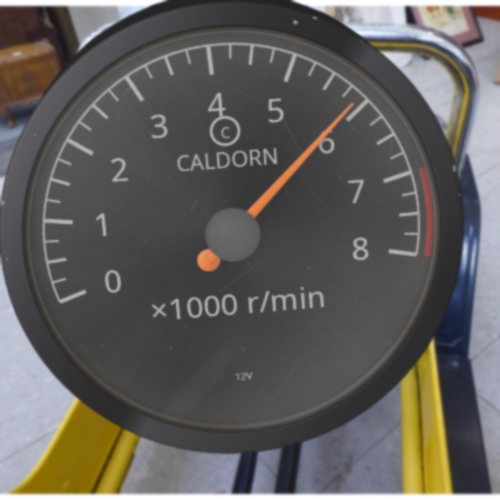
5875 rpm
